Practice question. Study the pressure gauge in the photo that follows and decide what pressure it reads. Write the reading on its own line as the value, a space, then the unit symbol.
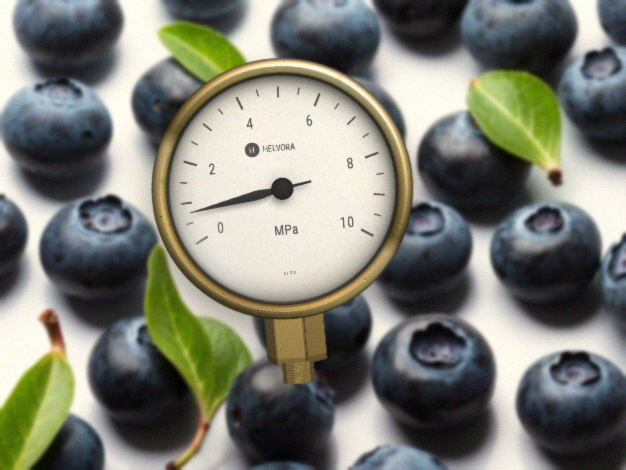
0.75 MPa
